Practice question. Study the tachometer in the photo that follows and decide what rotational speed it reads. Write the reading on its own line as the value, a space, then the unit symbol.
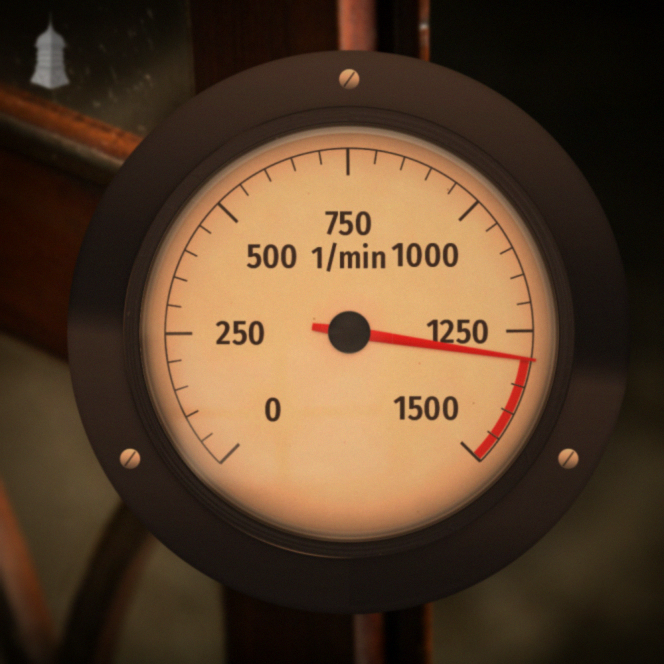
1300 rpm
